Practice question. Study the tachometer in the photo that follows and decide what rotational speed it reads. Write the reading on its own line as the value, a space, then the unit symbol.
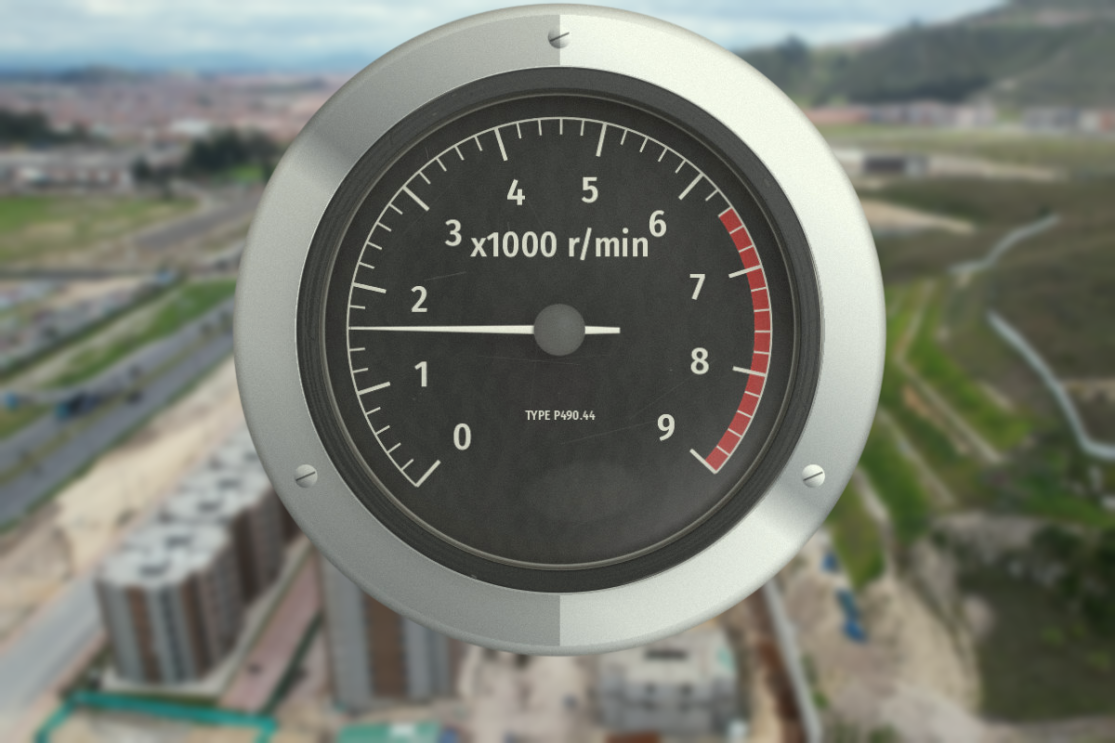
1600 rpm
